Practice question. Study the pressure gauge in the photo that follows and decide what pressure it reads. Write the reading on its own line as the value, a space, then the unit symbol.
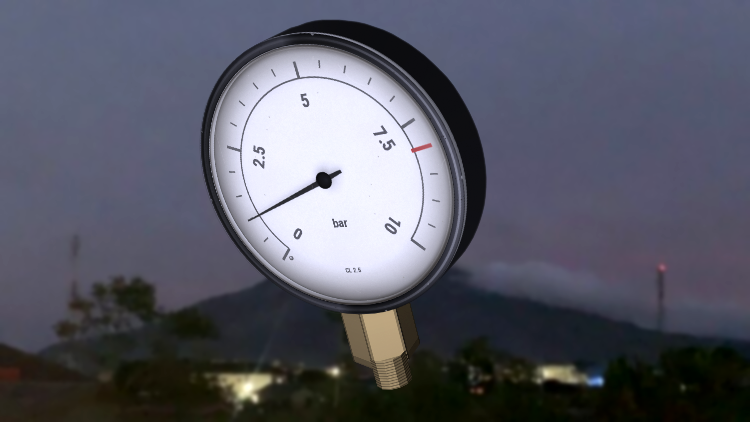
1 bar
